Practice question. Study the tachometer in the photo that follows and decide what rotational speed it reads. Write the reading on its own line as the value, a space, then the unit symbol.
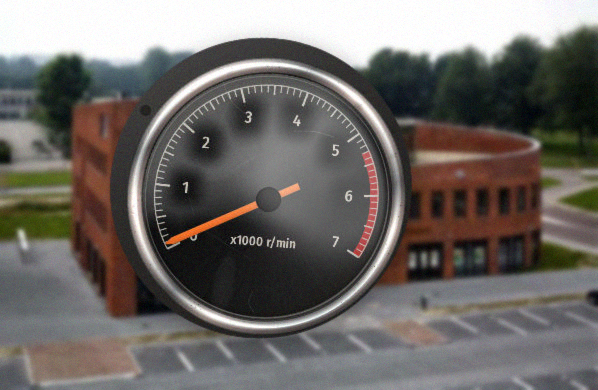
100 rpm
